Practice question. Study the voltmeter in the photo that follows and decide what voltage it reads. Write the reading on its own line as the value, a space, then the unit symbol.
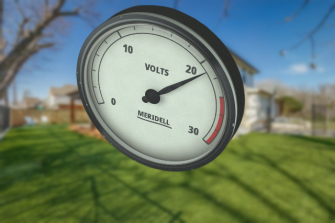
21 V
